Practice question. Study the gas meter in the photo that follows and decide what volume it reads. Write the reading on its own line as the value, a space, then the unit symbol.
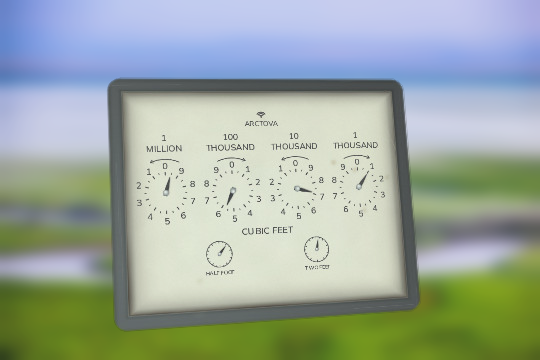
957100 ft³
